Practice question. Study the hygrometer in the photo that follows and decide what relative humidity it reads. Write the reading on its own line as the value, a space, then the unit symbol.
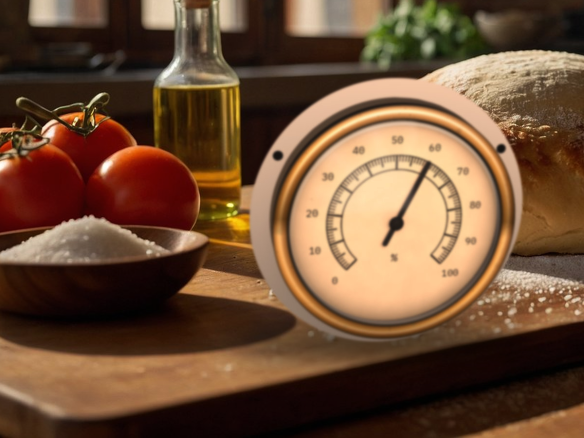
60 %
